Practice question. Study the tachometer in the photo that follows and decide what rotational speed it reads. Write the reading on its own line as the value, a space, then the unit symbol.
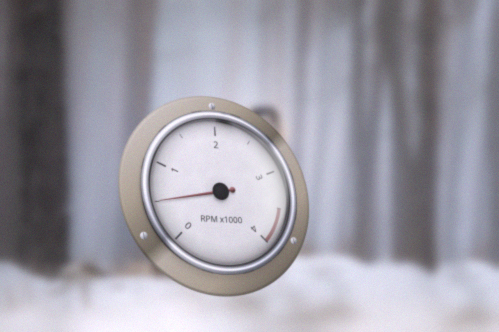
500 rpm
